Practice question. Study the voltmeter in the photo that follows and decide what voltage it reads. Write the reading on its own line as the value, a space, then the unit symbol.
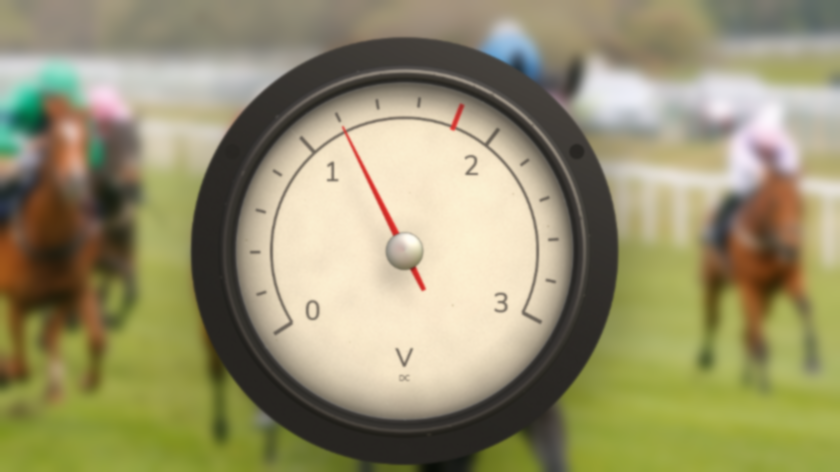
1.2 V
